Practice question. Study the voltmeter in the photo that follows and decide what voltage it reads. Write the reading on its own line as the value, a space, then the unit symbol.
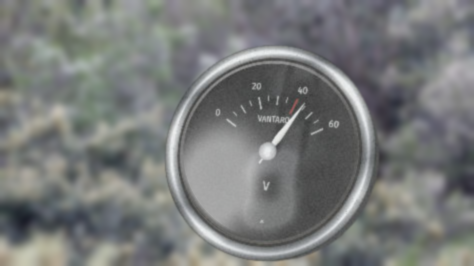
45 V
